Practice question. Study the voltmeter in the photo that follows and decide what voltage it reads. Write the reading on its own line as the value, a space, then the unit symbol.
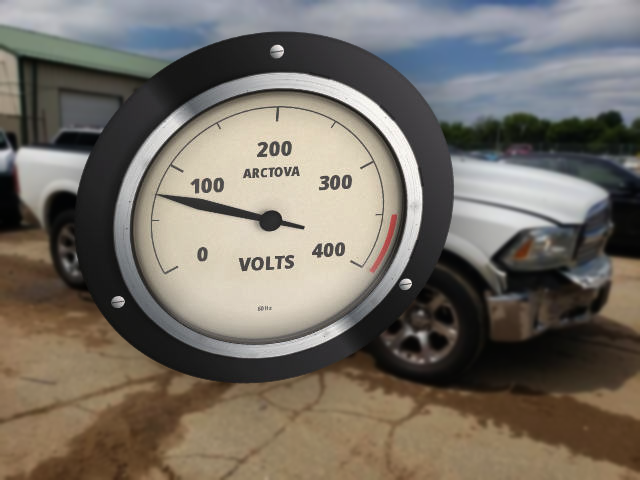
75 V
